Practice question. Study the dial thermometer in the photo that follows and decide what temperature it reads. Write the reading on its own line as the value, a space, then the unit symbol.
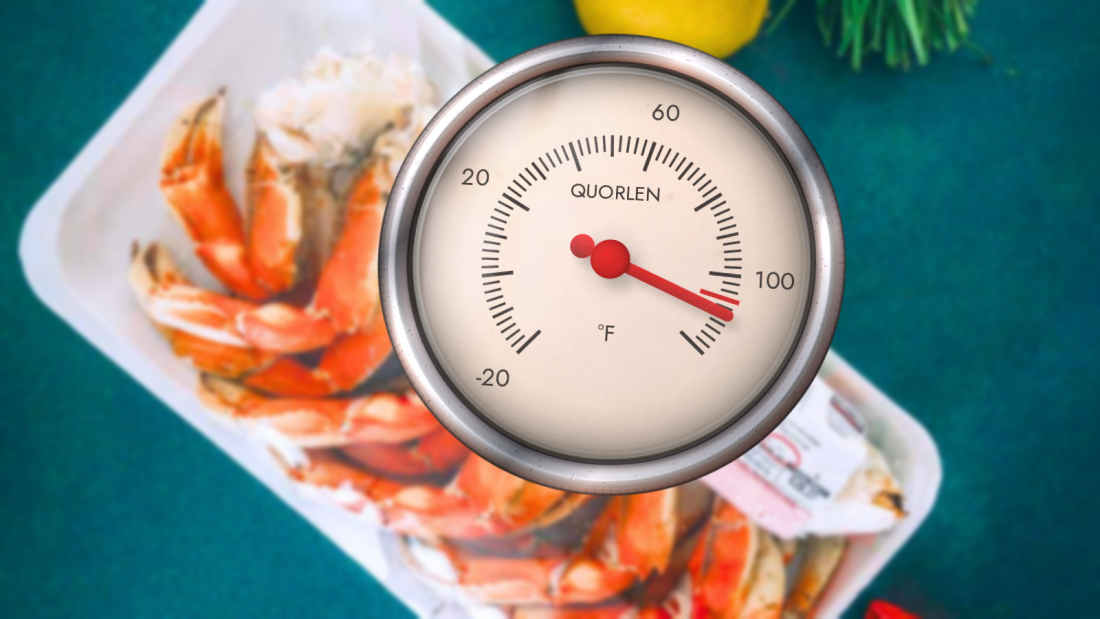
110 °F
